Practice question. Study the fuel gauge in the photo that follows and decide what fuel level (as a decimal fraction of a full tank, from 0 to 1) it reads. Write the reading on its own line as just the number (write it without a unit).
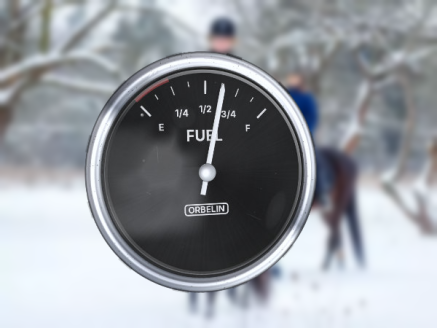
0.625
